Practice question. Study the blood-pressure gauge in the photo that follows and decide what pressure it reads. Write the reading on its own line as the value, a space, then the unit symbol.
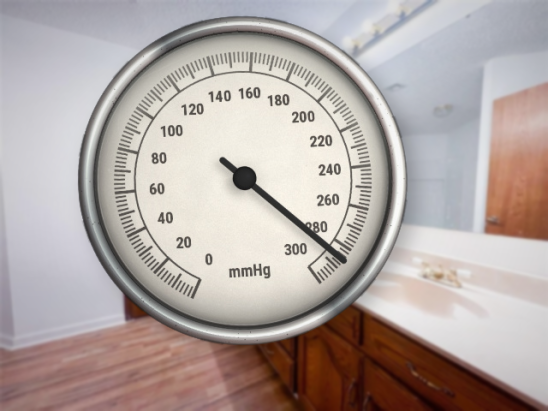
286 mmHg
